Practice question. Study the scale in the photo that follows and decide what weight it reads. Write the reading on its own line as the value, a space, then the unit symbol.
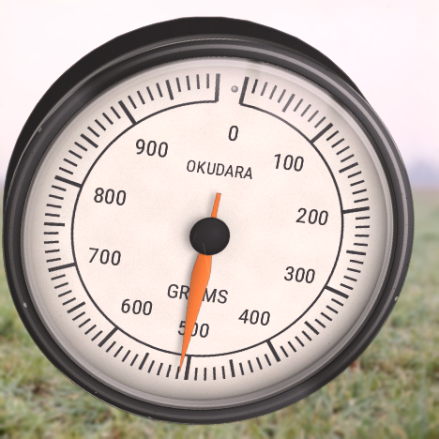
510 g
